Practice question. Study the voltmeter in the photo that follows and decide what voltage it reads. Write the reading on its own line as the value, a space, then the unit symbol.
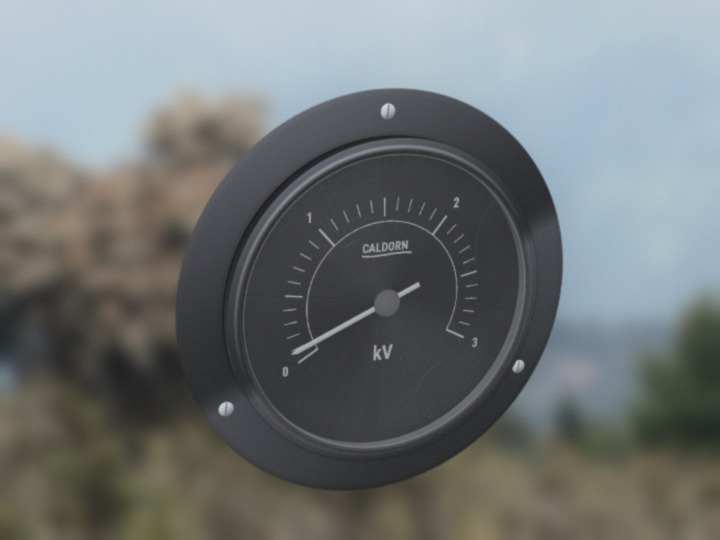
0.1 kV
